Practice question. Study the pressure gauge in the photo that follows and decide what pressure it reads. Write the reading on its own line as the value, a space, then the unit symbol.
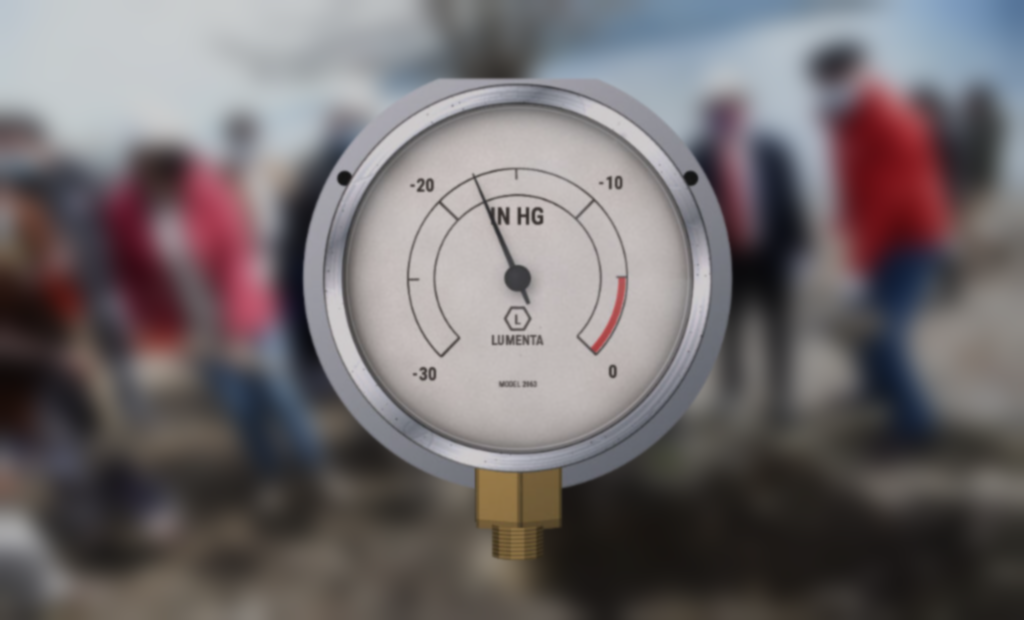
-17.5 inHg
